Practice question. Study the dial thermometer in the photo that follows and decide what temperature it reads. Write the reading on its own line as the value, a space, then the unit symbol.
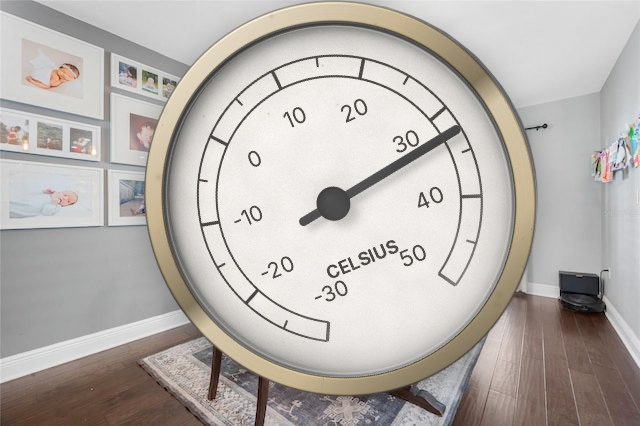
32.5 °C
